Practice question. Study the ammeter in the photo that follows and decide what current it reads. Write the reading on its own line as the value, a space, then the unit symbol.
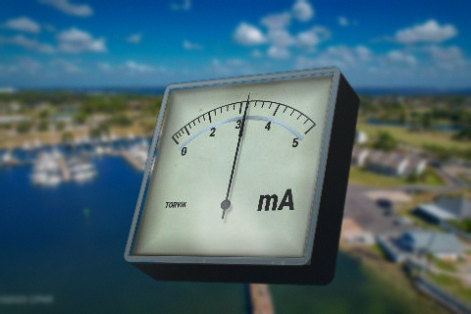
3.2 mA
